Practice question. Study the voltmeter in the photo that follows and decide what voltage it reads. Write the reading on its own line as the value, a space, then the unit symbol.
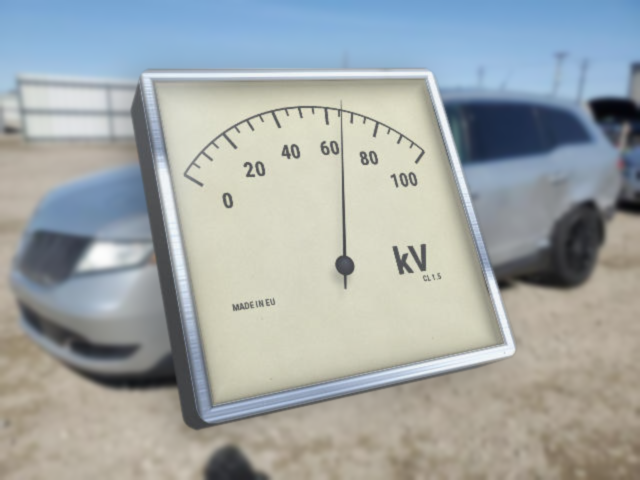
65 kV
